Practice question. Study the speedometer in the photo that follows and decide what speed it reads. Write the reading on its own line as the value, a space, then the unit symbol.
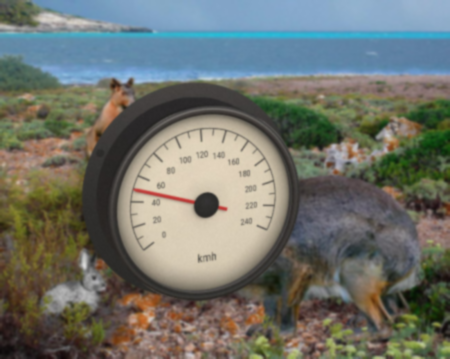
50 km/h
